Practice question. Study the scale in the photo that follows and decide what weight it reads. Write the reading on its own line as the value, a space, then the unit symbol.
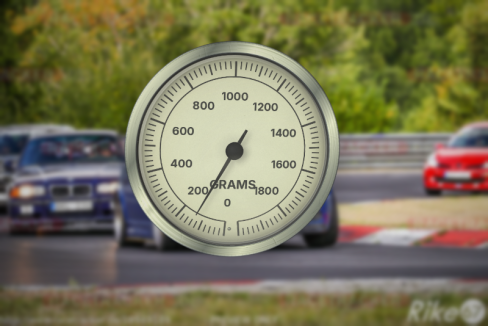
140 g
